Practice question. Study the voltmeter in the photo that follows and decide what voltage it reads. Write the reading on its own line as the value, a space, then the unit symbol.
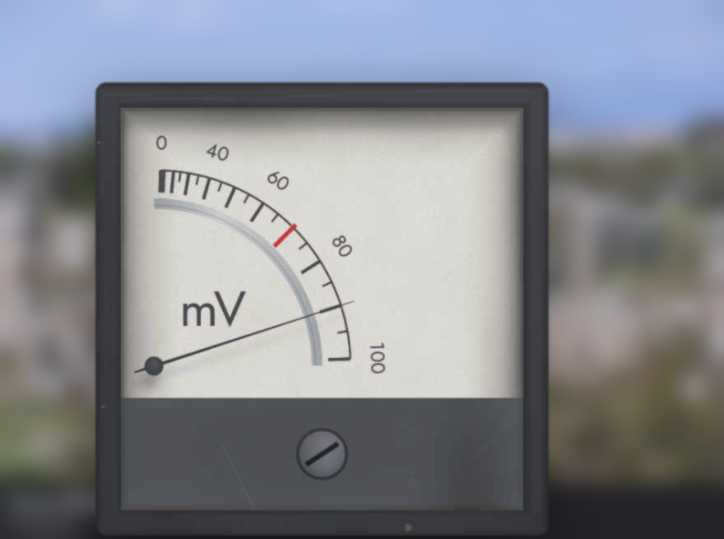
90 mV
